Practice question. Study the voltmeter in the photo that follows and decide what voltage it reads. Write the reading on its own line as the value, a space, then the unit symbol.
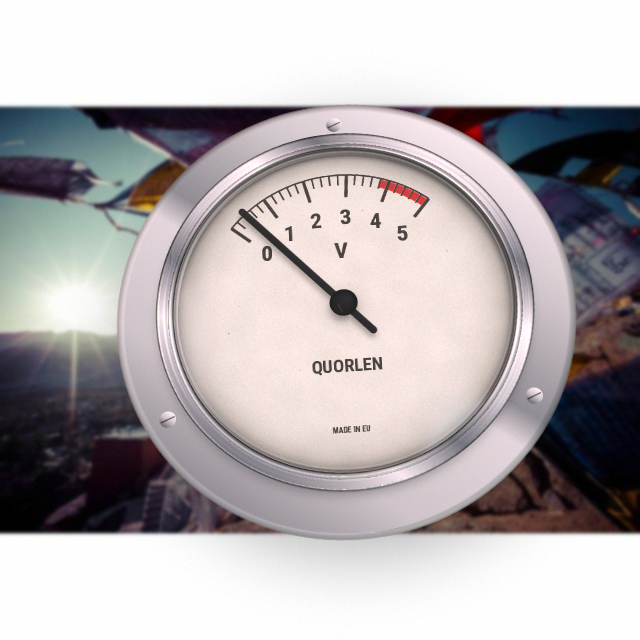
0.4 V
